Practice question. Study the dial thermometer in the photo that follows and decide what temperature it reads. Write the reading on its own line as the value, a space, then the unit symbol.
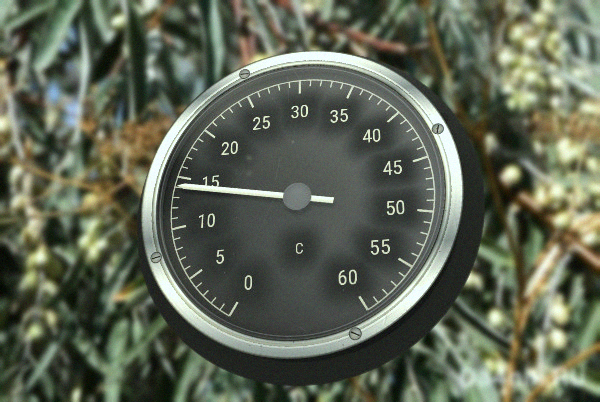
14 °C
